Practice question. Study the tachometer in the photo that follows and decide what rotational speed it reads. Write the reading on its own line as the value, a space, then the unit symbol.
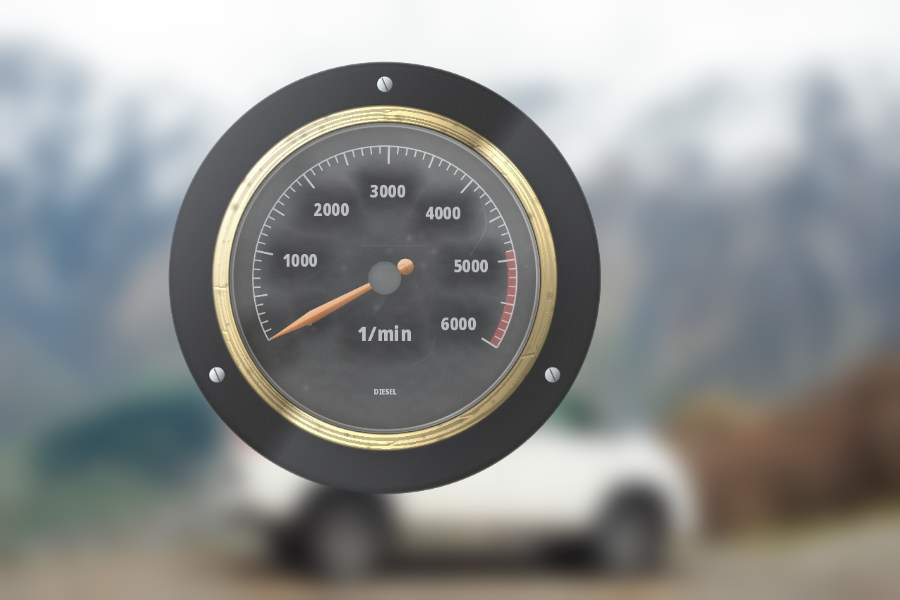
0 rpm
